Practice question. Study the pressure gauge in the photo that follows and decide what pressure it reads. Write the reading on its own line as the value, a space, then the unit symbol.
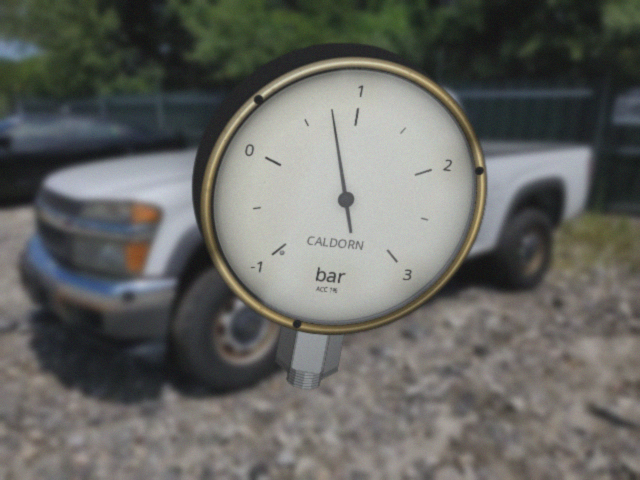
0.75 bar
